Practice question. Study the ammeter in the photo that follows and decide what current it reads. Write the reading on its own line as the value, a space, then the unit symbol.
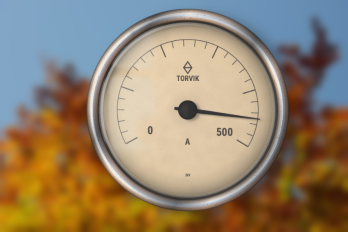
450 A
